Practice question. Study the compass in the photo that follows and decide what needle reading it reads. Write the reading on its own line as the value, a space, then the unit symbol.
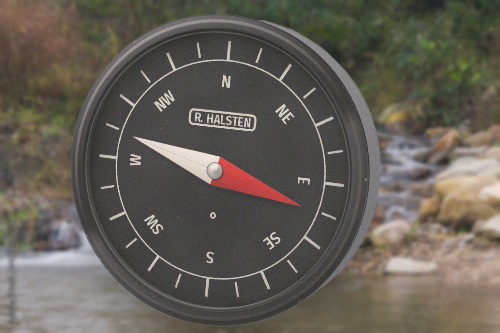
105 °
